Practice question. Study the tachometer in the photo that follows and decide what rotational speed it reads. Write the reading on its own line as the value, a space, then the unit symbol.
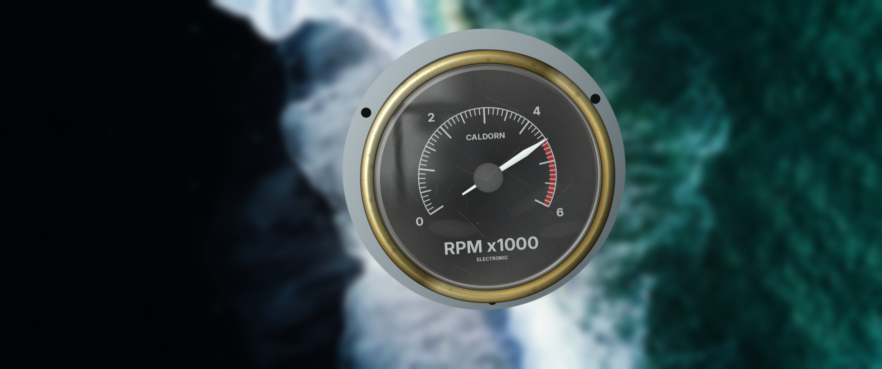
4500 rpm
